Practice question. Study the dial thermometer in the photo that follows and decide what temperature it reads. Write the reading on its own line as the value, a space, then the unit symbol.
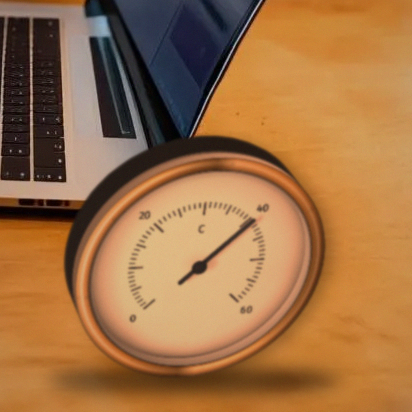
40 °C
